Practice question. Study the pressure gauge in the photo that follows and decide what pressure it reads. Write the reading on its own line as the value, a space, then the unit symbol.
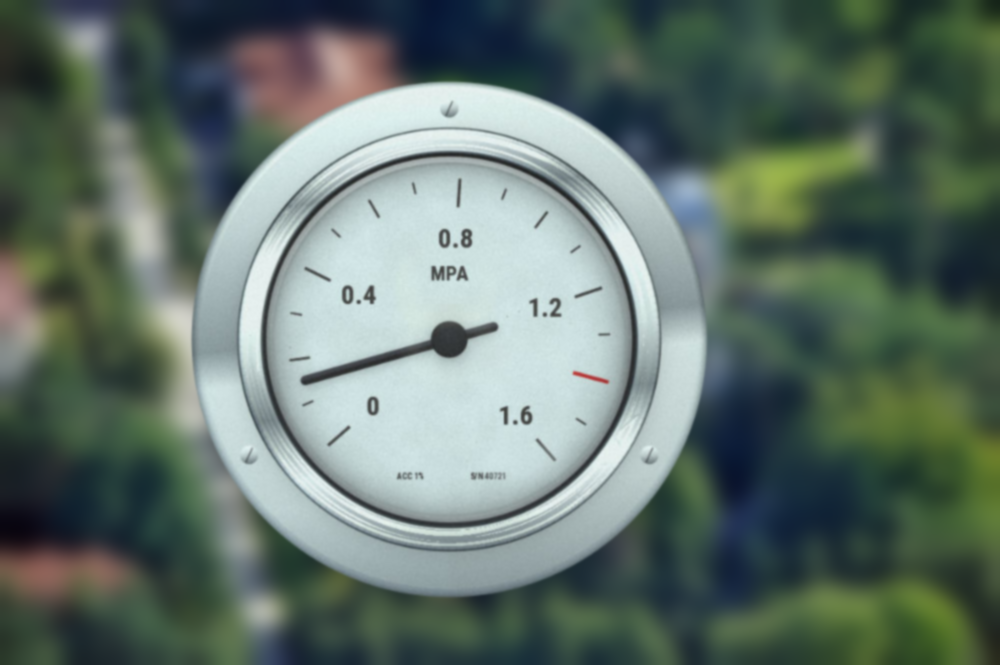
0.15 MPa
